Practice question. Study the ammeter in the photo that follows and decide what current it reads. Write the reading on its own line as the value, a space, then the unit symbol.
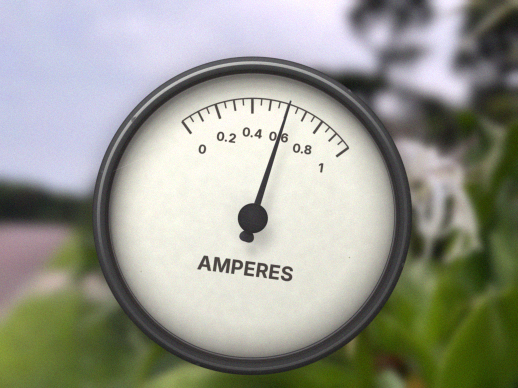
0.6 A
